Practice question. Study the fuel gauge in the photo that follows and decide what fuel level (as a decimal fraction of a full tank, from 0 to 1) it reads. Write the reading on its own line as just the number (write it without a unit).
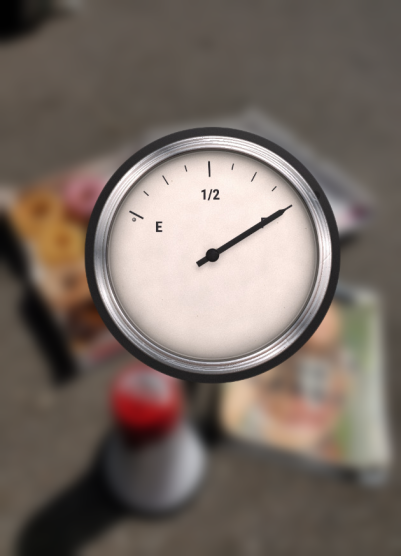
1
